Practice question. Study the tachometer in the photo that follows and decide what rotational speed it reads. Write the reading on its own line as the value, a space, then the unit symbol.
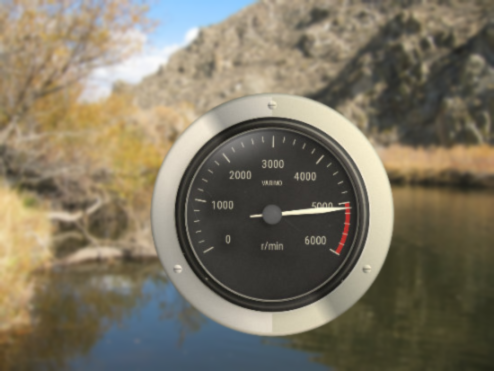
5100 rpm
